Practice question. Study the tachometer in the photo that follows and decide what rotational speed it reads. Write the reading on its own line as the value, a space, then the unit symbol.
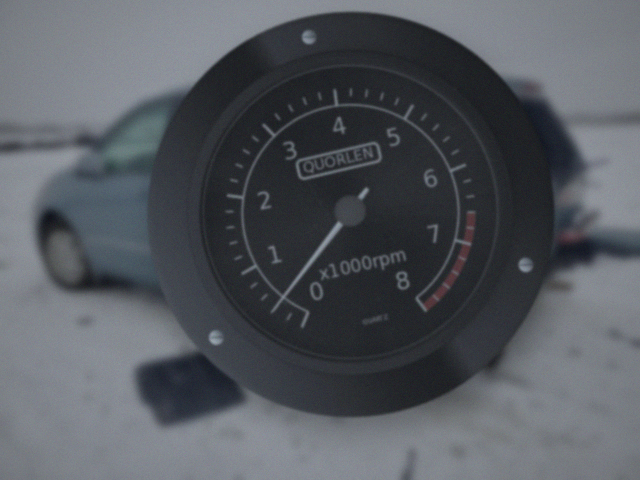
400 rpm
